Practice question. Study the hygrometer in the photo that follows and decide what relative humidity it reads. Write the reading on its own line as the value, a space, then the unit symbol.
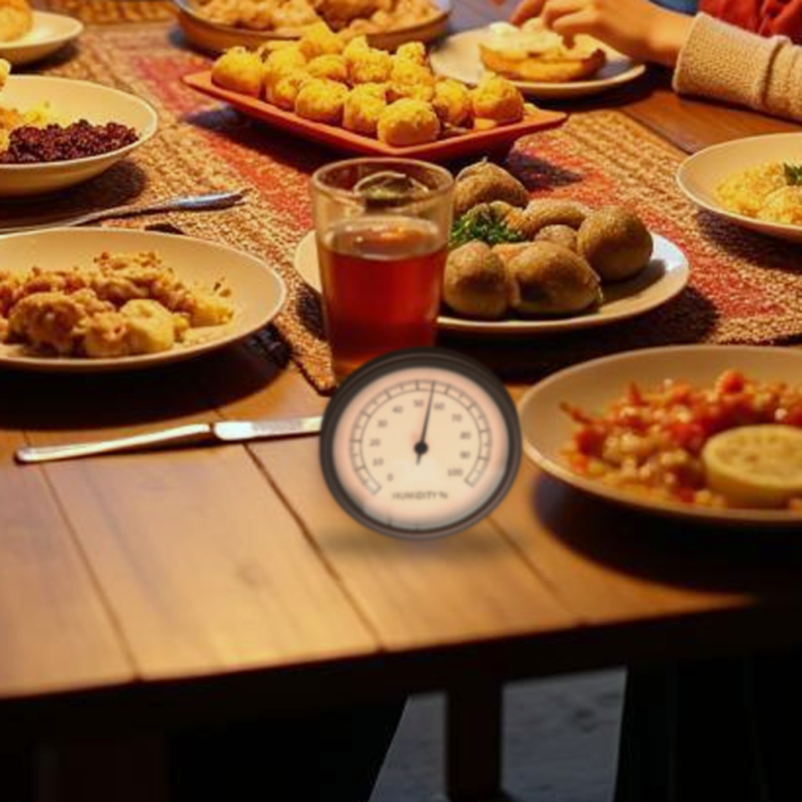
55 %
